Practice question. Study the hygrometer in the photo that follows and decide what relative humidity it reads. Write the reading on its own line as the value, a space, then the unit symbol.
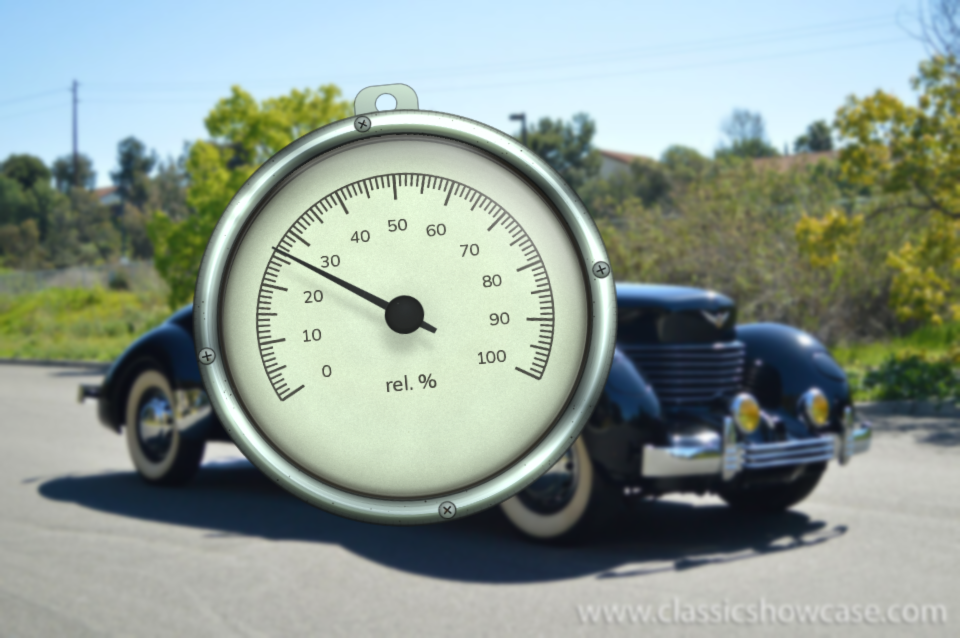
26 %
